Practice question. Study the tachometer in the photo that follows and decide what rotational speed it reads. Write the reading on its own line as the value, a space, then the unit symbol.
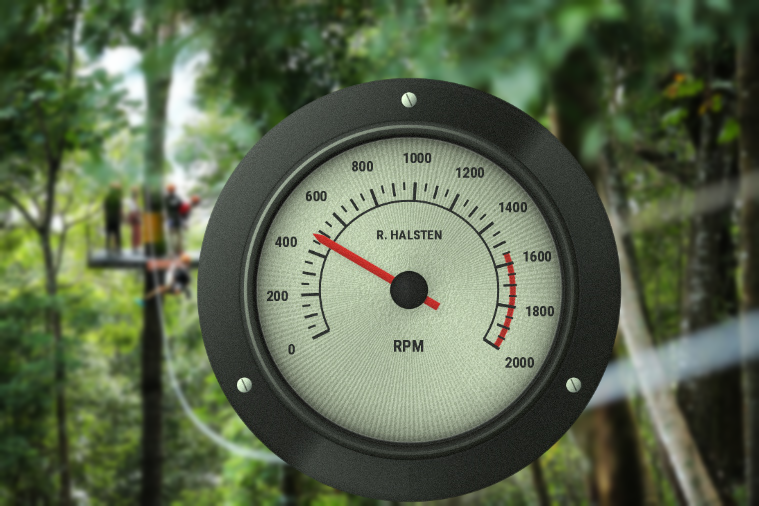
475 rpm
